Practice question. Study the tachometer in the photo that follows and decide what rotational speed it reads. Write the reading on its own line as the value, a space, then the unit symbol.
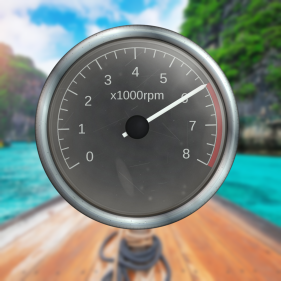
6000 rpm
